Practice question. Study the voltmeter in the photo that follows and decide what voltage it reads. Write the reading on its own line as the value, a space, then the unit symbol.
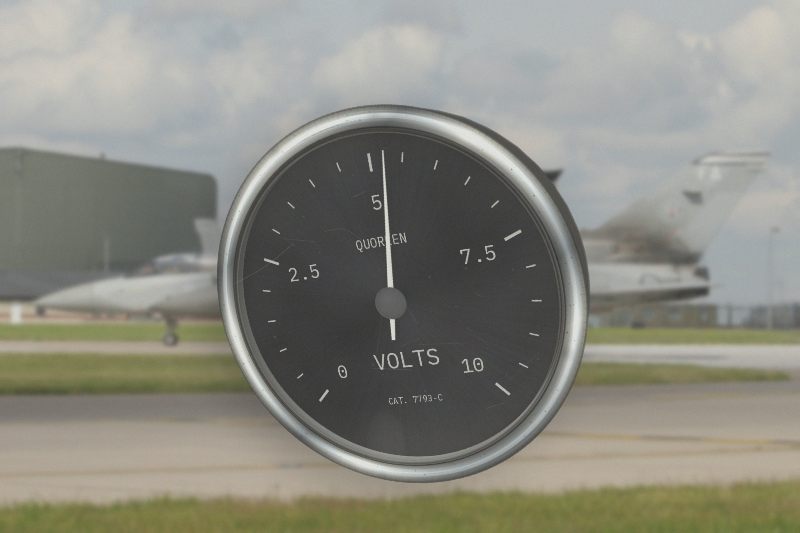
5.25 V
